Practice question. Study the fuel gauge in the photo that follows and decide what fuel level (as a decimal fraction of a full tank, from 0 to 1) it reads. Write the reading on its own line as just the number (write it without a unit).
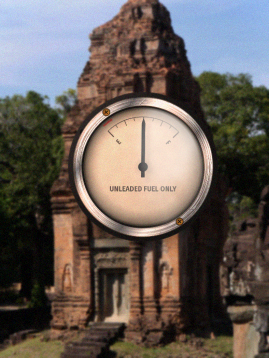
0.5
